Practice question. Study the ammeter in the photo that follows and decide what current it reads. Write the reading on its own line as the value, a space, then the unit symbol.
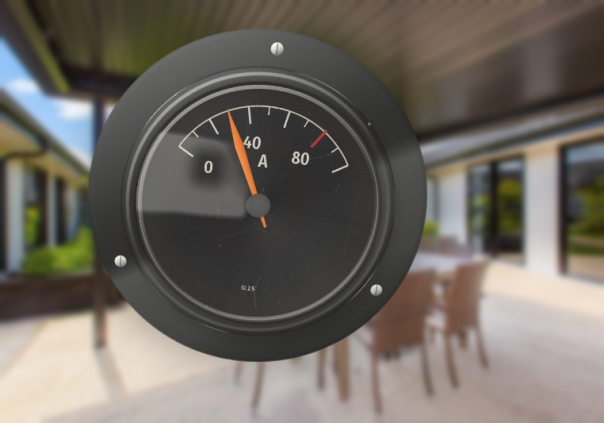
30 A
